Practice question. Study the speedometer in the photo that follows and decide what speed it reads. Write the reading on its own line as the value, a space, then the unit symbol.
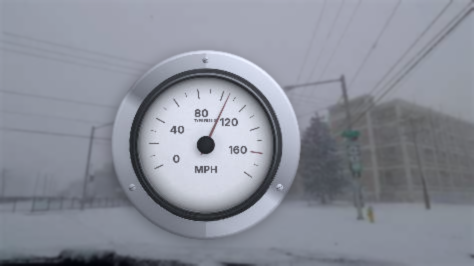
105 mph
